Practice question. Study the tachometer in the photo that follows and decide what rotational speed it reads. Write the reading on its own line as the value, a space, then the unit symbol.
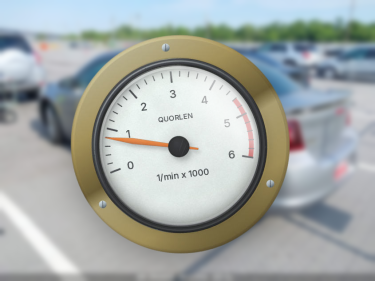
800 rpm
